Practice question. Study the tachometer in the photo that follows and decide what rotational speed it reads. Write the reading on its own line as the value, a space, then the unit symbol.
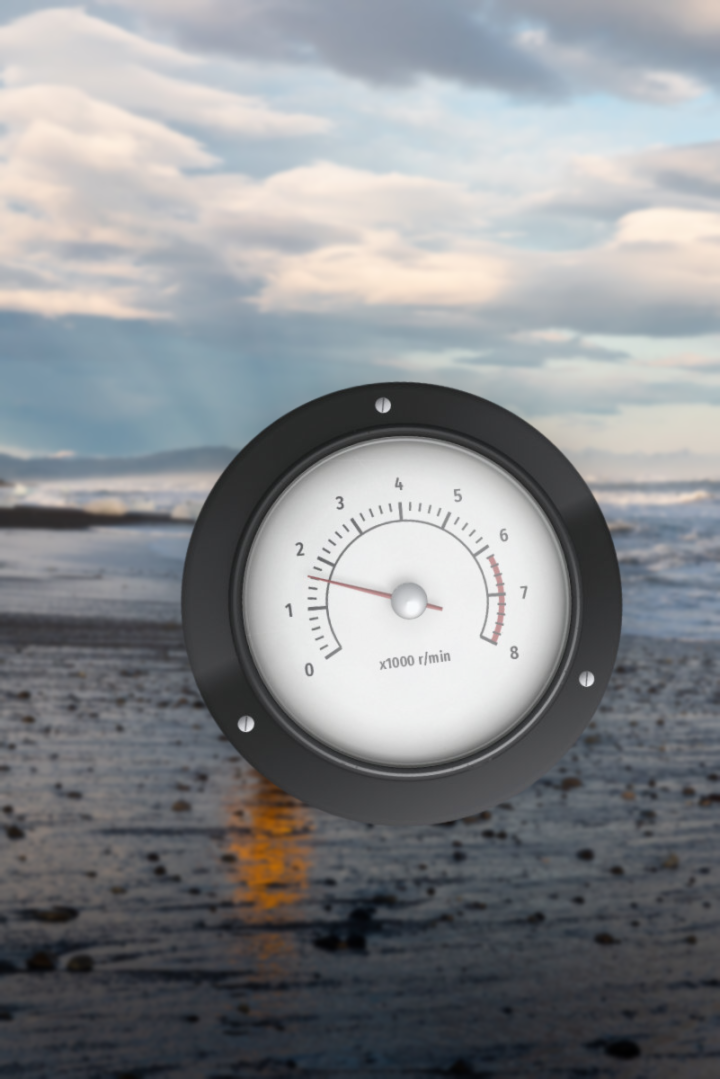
1600 rpm
